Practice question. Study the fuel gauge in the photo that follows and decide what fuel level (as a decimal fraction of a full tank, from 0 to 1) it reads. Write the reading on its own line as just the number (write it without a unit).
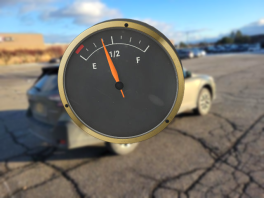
0.375
